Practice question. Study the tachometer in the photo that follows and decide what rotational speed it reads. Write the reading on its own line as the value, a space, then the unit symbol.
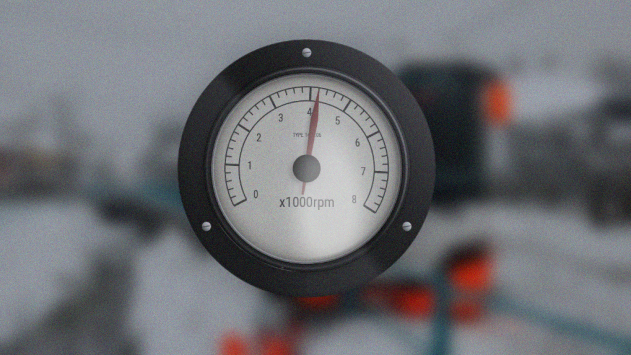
4200 rpm
